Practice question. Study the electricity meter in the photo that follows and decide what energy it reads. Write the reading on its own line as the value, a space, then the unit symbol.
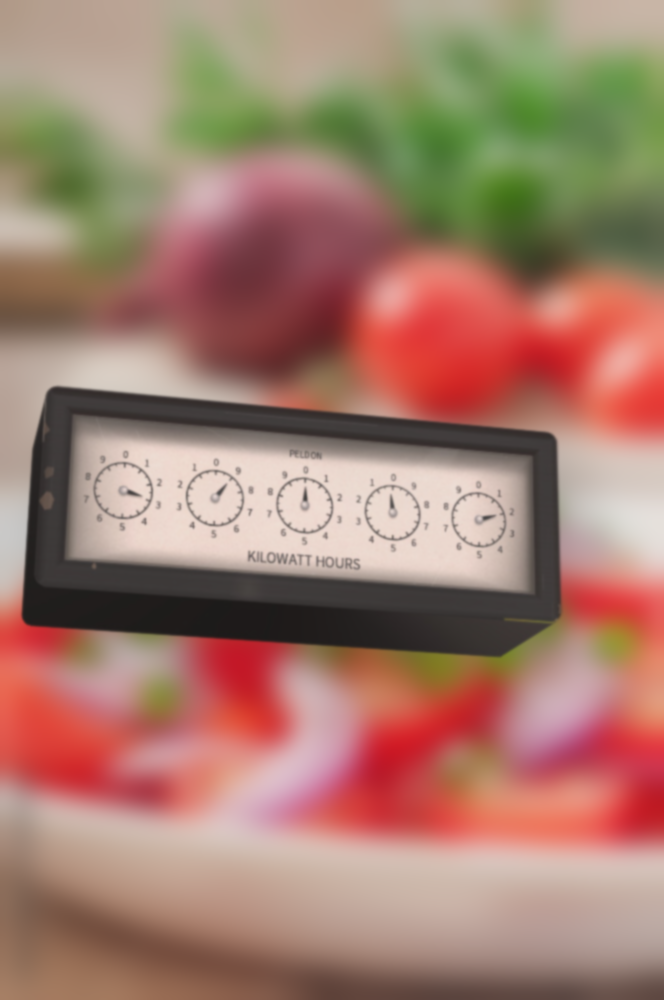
29002 kWh
